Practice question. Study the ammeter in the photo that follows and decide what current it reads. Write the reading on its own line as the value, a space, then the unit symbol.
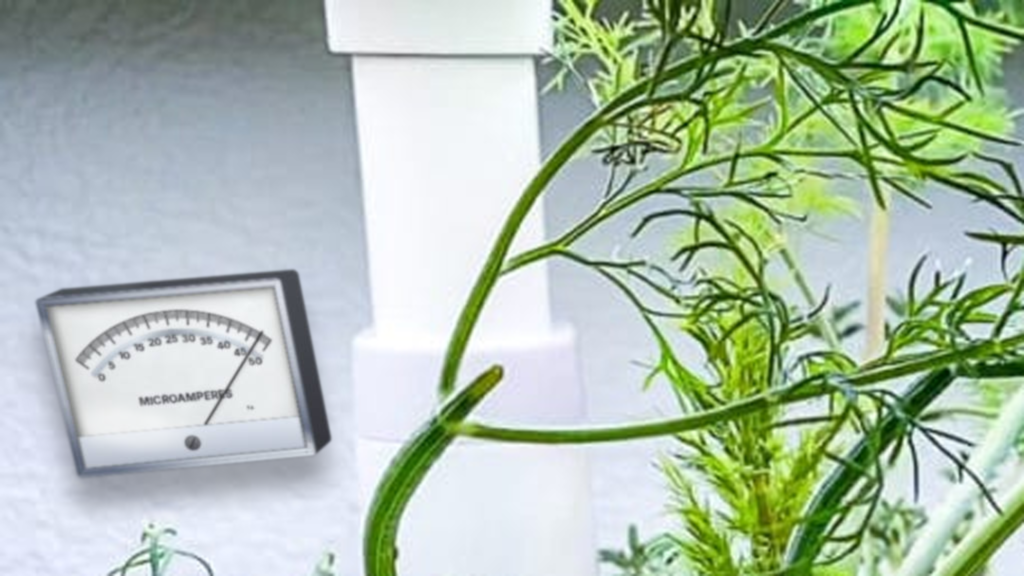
47.5 µA
